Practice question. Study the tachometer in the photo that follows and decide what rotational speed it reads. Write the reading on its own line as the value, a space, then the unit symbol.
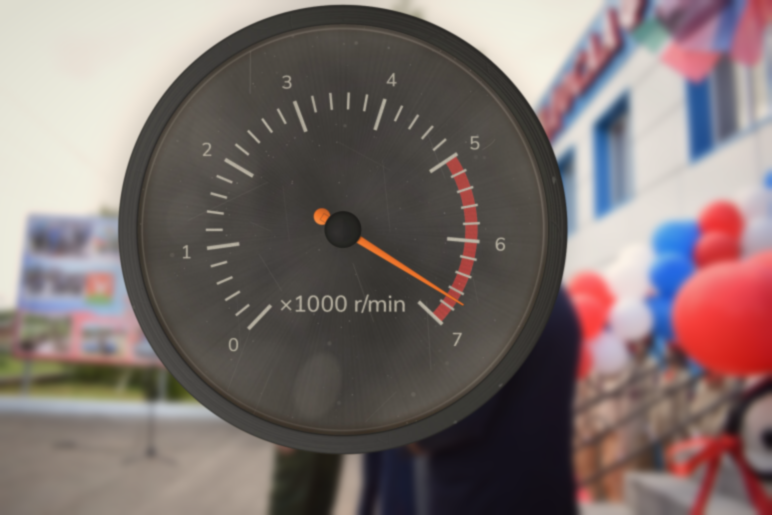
6700 rpm
